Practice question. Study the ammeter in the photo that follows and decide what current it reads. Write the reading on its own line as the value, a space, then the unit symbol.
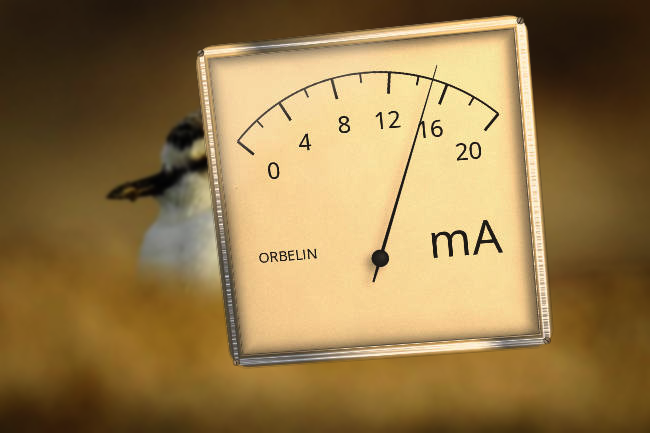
15 mA
